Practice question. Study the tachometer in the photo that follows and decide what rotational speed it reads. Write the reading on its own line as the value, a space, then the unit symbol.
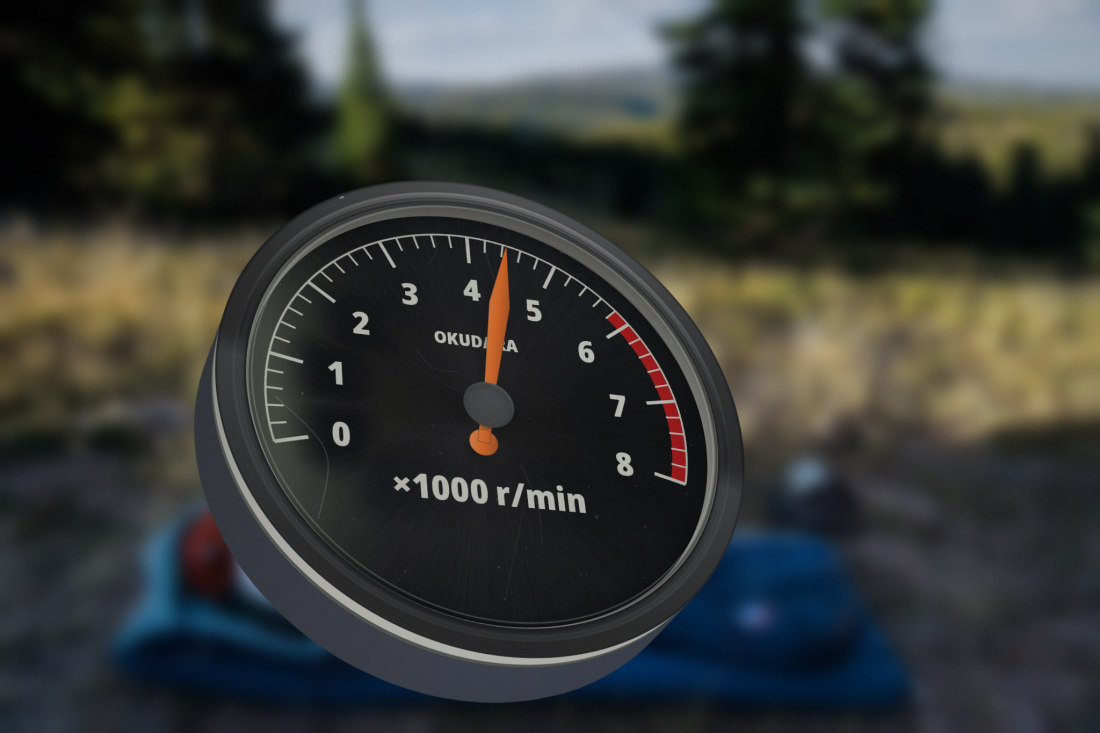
4400 rpm
